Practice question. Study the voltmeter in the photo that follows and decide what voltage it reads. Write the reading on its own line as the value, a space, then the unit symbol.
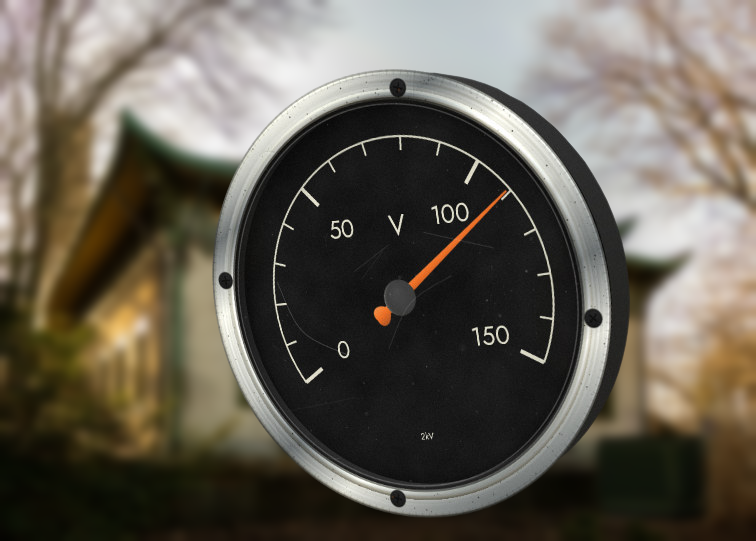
110 V
